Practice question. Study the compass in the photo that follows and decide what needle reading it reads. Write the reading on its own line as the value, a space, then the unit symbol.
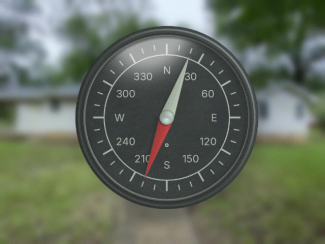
200 °
